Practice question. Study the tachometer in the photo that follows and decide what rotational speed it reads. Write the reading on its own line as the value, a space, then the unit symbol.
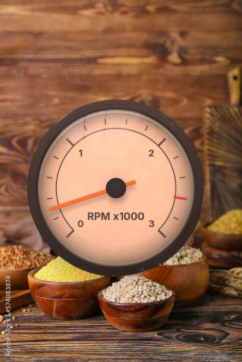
300 rpm
